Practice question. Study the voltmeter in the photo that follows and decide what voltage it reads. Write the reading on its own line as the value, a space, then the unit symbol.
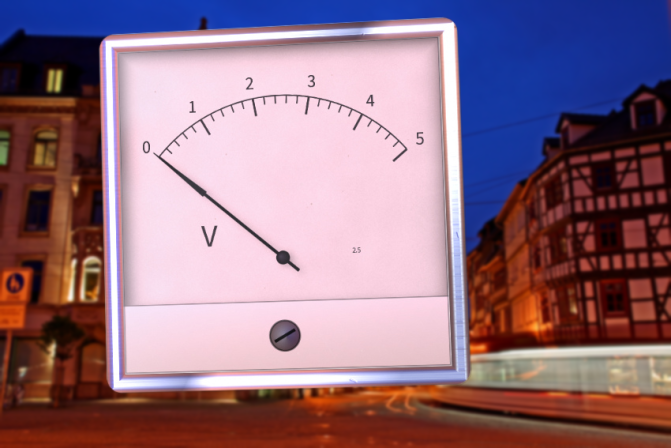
0 V
